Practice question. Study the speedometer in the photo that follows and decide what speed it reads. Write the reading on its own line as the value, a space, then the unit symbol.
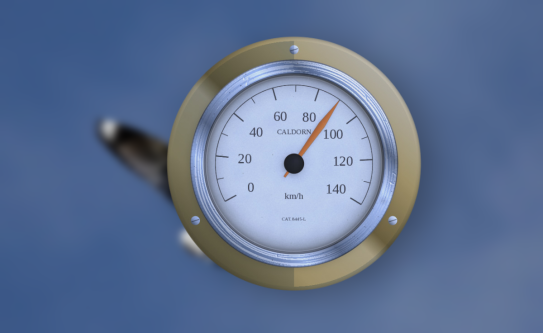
90 km/h
